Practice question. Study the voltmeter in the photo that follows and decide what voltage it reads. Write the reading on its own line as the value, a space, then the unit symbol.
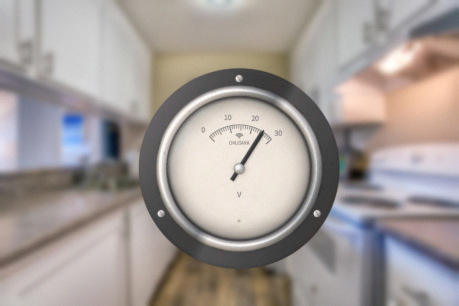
25 V
